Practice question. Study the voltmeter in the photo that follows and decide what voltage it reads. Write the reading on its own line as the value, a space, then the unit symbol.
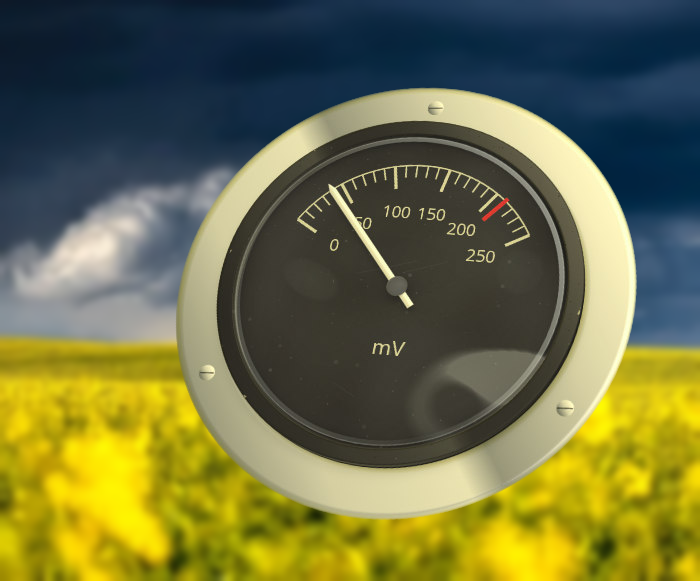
40 mV
